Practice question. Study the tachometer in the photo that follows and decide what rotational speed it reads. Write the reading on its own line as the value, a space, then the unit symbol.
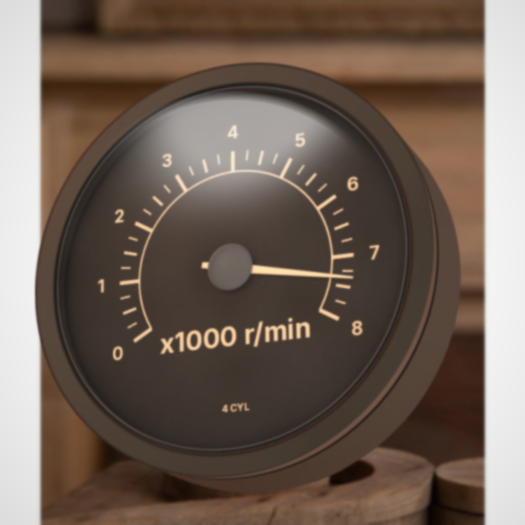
7375 rpm
